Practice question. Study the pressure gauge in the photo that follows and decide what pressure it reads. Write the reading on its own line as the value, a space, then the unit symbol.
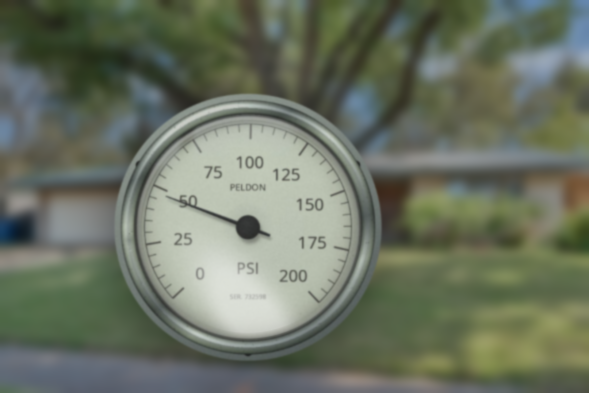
47.5 psi
